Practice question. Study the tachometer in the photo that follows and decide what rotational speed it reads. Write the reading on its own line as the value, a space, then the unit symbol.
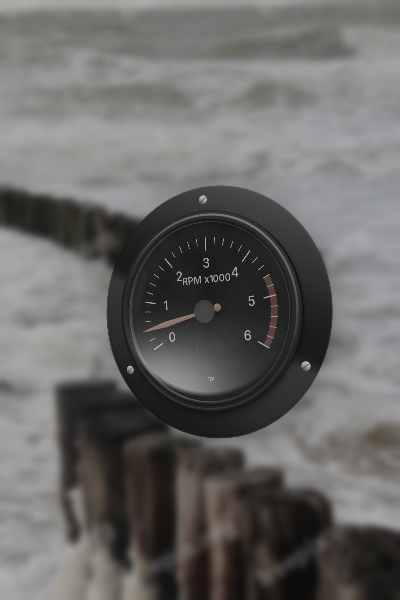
400 rpm
